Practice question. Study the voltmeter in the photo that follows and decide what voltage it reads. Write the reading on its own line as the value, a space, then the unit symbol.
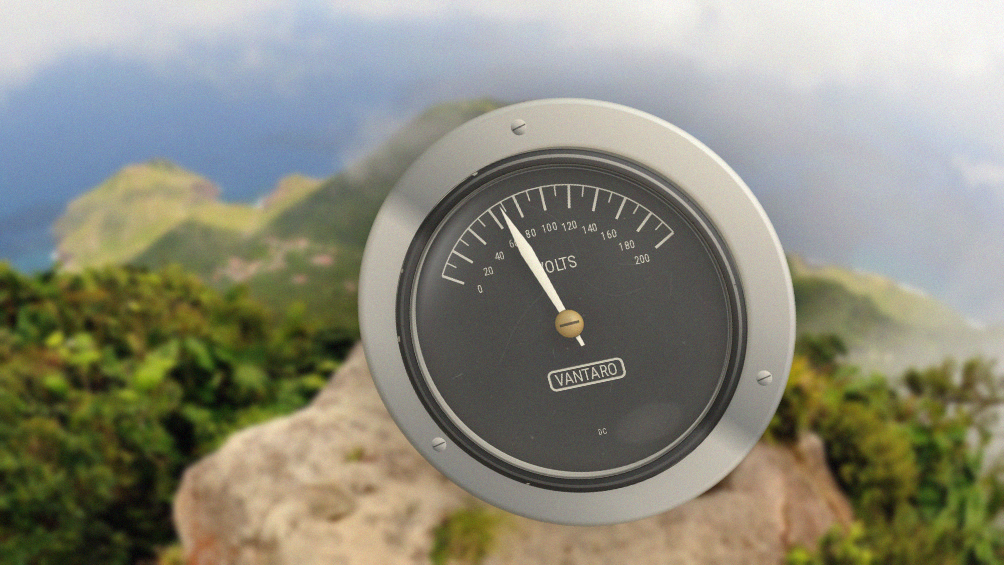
70 V
